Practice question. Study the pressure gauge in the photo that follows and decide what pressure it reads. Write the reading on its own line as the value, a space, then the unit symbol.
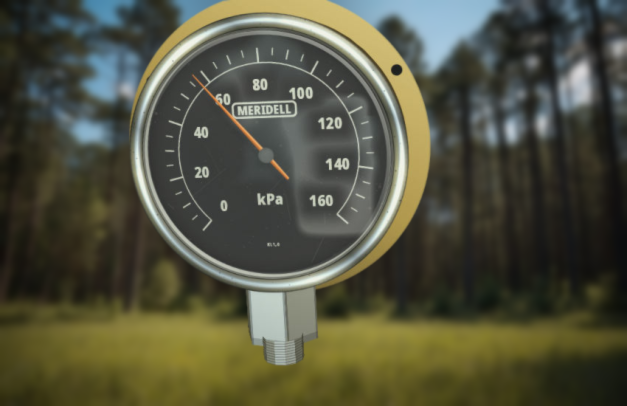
57.5 kPa
